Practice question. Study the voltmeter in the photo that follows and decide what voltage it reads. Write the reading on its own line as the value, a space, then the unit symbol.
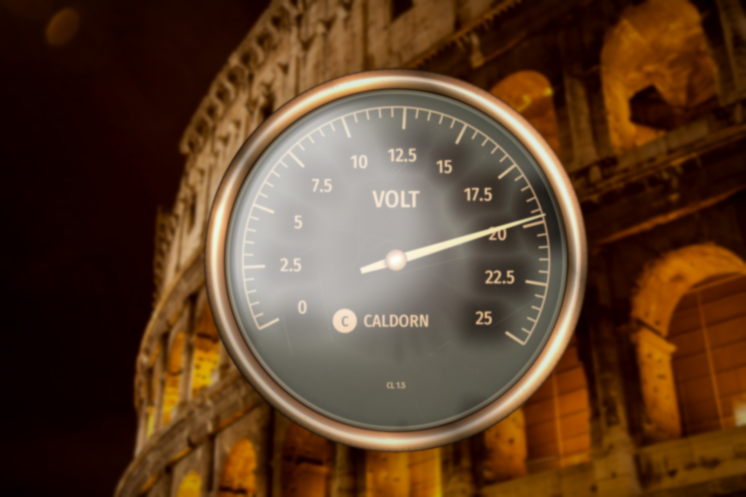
19.75 V
